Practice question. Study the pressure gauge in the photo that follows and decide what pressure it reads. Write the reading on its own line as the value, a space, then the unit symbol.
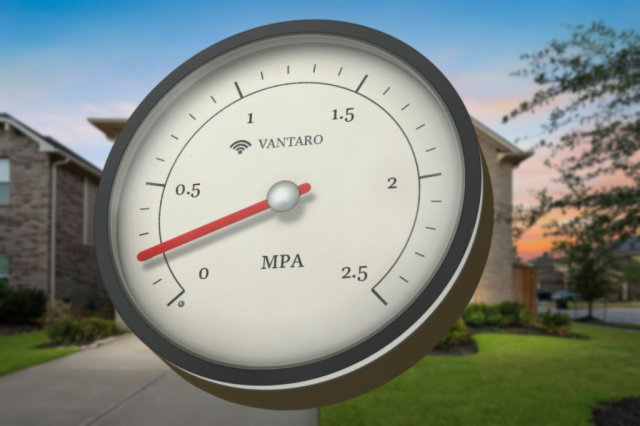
0.2 MPa
